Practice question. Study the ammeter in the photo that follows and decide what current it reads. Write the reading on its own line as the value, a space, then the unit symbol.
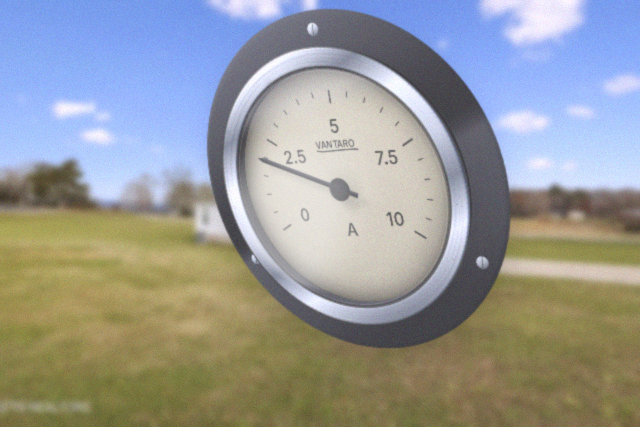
2 A
